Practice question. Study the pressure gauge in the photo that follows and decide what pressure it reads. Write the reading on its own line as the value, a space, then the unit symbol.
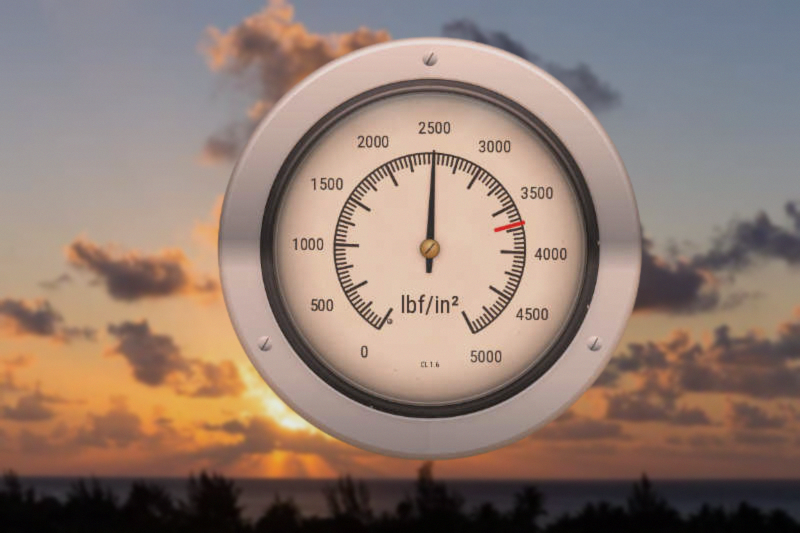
2500 psi
